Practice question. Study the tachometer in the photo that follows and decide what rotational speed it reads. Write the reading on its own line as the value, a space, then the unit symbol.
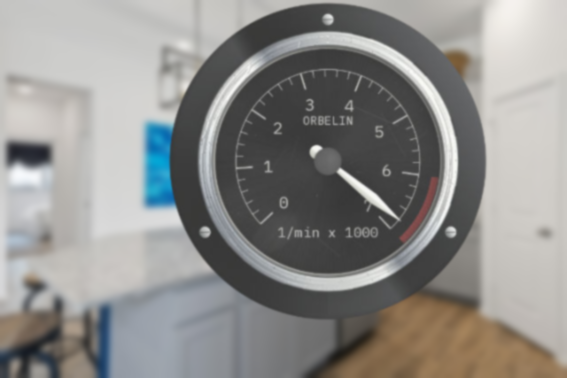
6800 rpm
